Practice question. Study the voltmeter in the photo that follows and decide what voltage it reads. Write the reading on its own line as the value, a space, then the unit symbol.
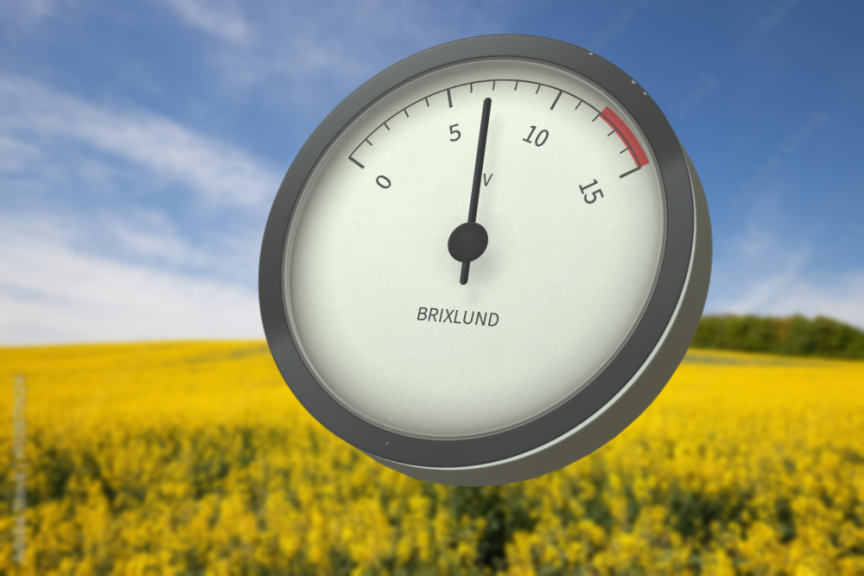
7 V
